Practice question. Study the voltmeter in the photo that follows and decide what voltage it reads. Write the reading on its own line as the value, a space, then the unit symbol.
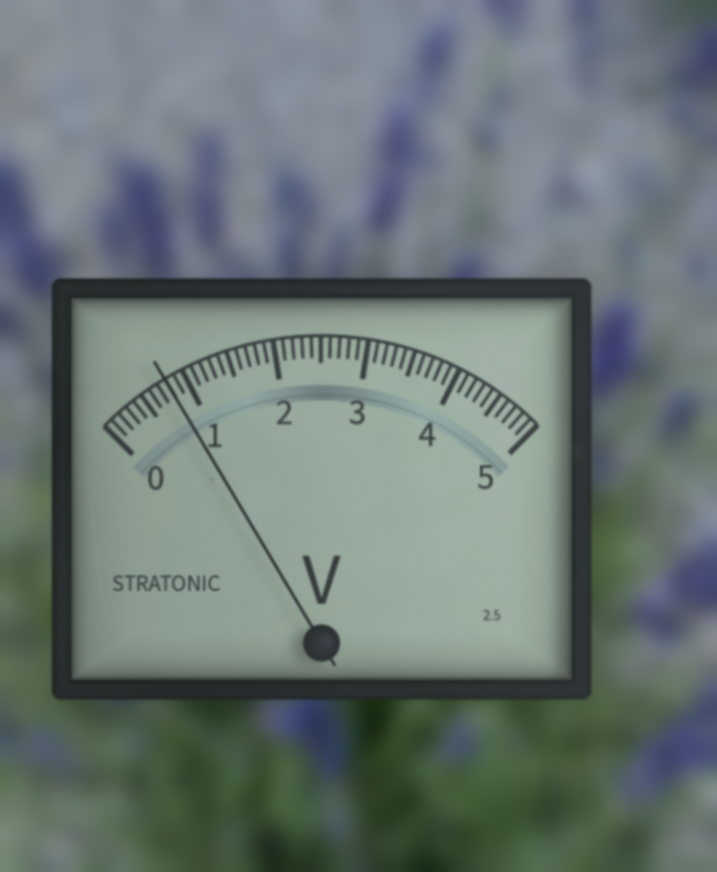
0.8 V
